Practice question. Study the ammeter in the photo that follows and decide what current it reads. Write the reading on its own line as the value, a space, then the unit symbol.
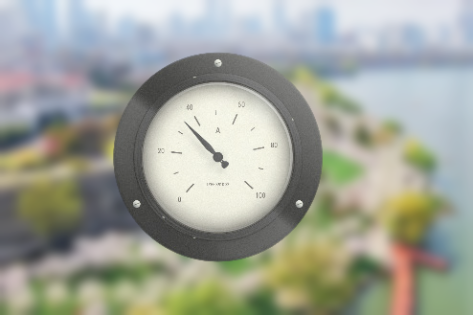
35 A
